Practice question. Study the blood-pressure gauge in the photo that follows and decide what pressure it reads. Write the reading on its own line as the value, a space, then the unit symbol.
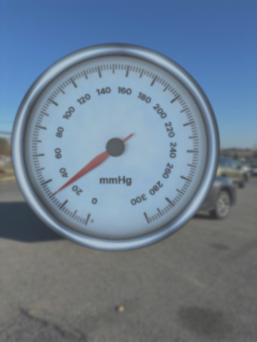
30 mmHg
